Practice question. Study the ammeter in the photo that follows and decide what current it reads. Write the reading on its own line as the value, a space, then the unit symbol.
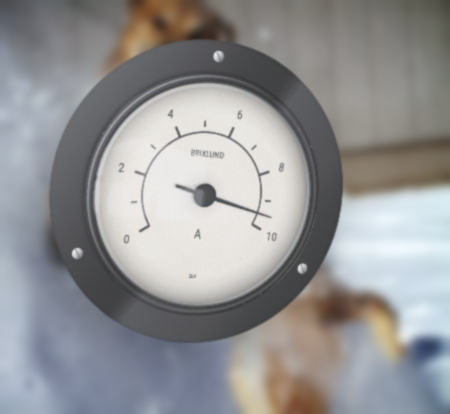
9.5 A
